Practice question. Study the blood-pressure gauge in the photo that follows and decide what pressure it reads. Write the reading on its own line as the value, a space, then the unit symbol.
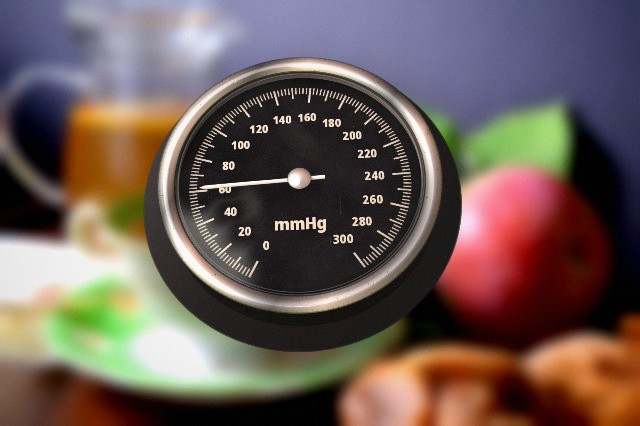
60 mmHg
